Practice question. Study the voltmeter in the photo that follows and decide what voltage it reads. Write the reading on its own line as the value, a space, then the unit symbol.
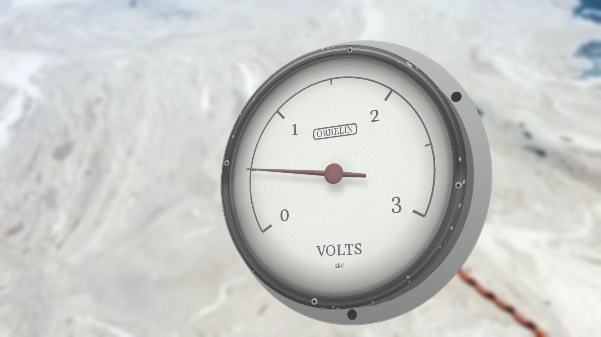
0.5 V
